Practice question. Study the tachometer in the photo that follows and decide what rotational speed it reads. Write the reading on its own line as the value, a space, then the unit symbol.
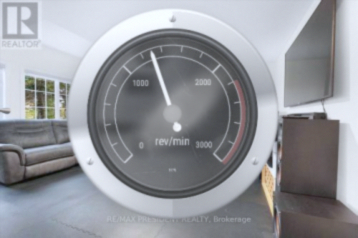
1300 rpm
